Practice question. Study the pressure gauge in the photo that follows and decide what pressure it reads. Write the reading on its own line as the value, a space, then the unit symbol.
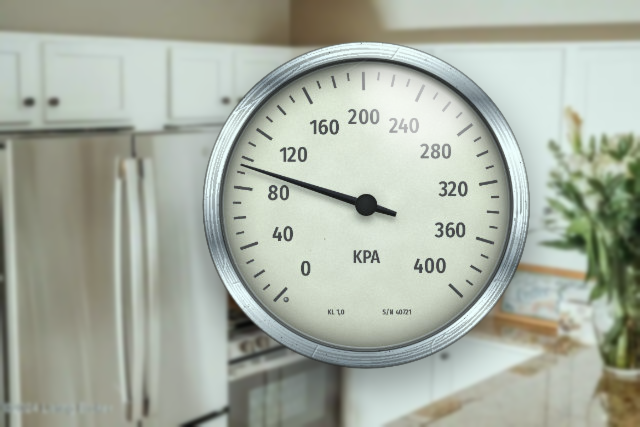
95 kPa
